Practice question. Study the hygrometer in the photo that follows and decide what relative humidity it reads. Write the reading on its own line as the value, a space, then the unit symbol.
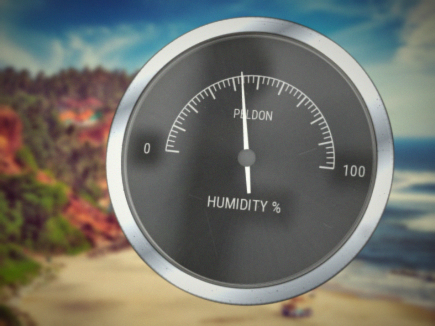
44 %
